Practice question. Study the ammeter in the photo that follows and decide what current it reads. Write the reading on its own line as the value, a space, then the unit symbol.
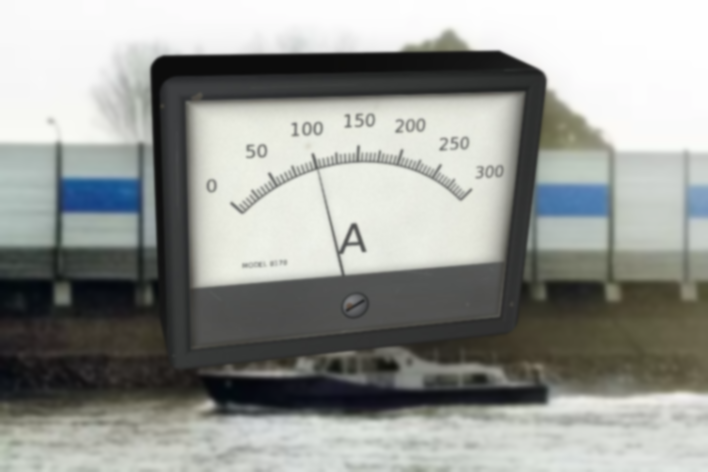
100 A
